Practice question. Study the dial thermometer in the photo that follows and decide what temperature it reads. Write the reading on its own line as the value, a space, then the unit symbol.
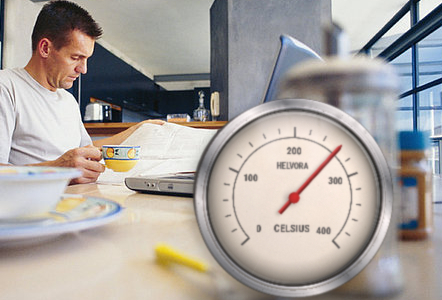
260 °C
